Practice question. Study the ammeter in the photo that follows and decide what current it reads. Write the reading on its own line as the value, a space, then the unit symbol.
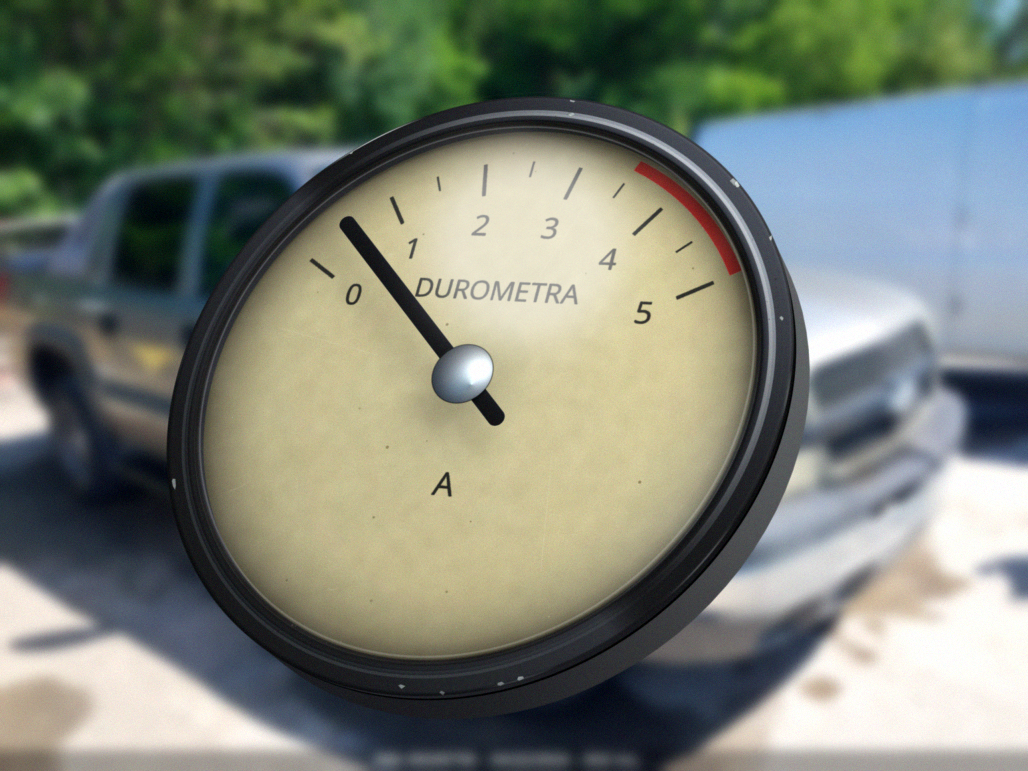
0.5 A
